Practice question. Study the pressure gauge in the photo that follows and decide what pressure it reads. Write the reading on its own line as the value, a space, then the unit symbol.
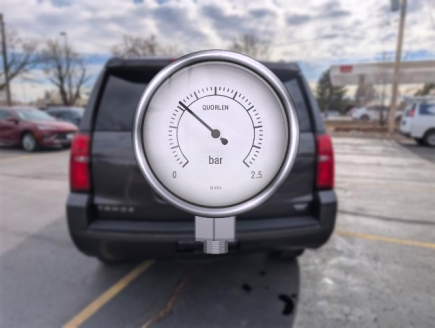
0.8 bar
